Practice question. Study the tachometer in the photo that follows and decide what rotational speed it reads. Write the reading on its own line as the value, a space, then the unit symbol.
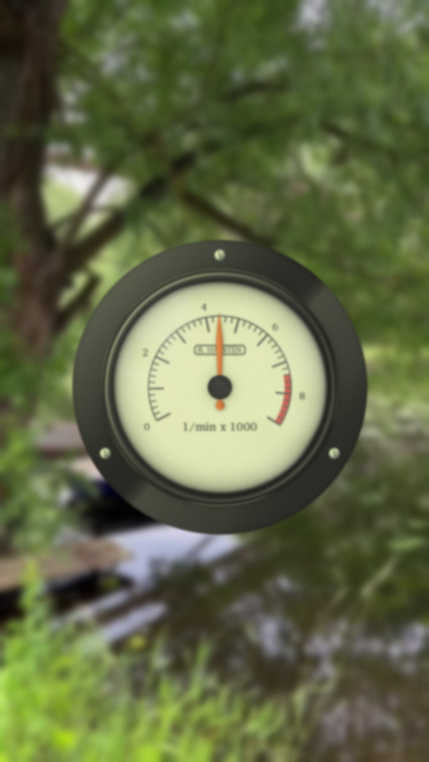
4400 rpm
